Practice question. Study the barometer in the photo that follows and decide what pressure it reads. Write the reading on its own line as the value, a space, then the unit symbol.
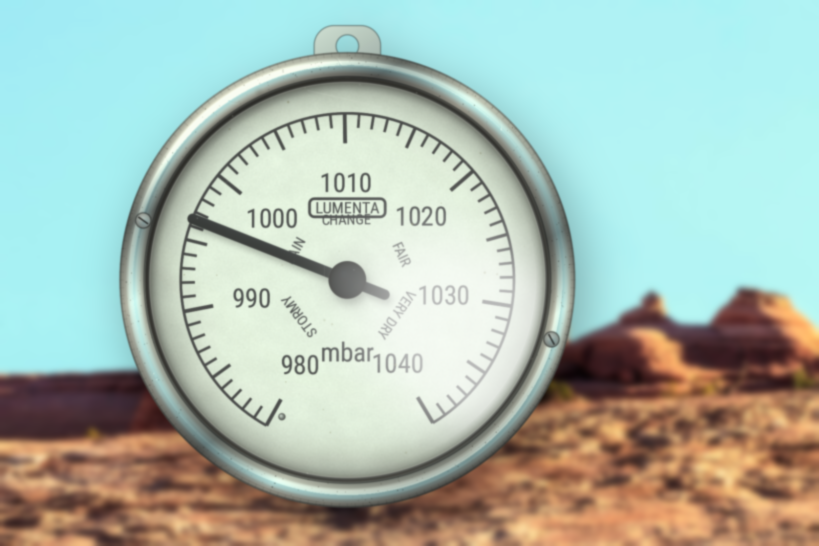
996.5 mbar
